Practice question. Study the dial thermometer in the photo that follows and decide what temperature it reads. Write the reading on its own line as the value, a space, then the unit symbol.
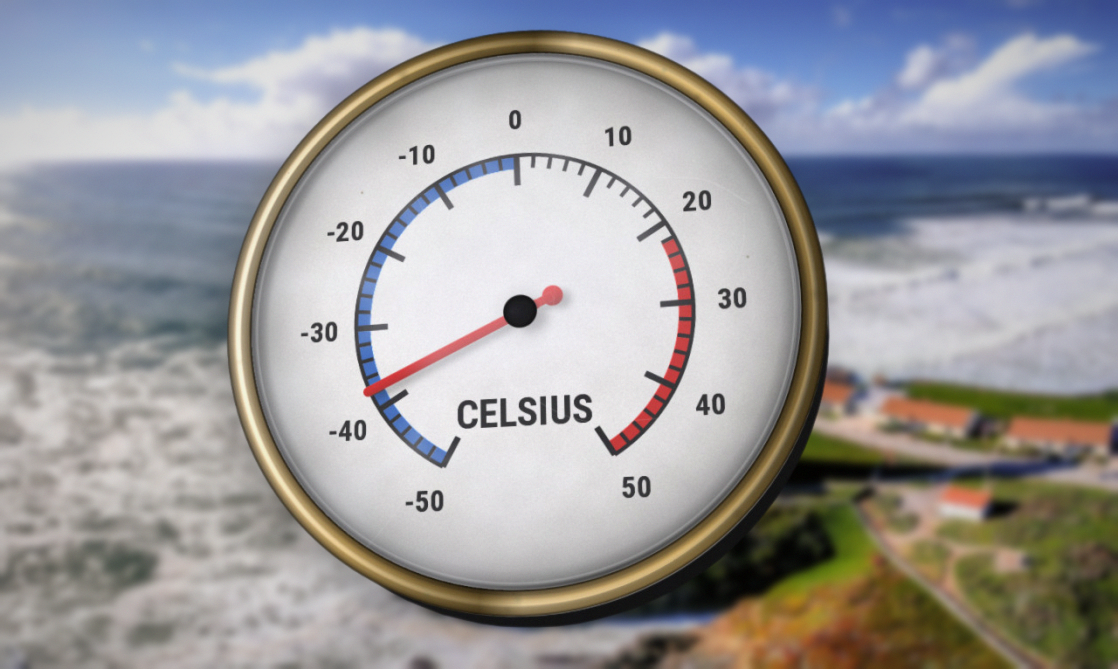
-38 °C
